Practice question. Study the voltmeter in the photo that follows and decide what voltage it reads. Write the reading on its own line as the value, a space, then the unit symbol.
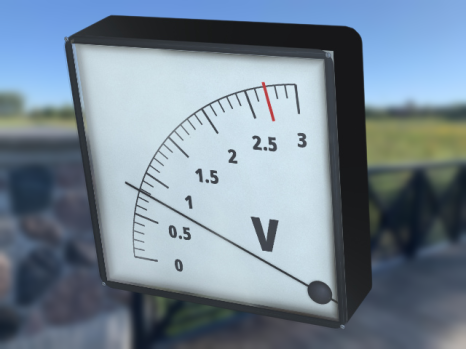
0.8 V
